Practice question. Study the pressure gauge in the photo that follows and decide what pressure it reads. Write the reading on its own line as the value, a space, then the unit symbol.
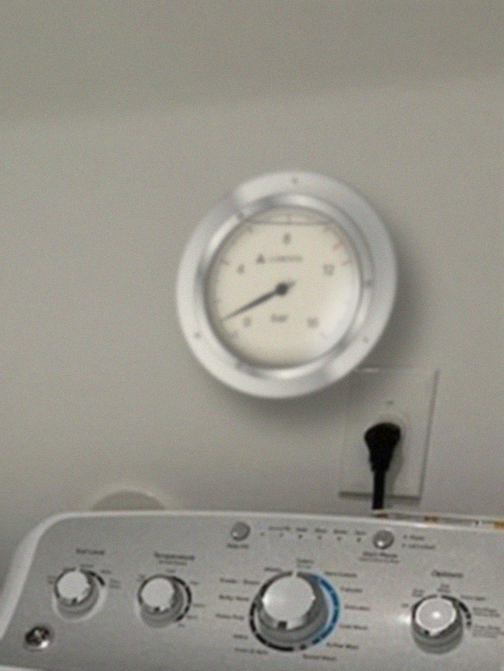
1 bar
